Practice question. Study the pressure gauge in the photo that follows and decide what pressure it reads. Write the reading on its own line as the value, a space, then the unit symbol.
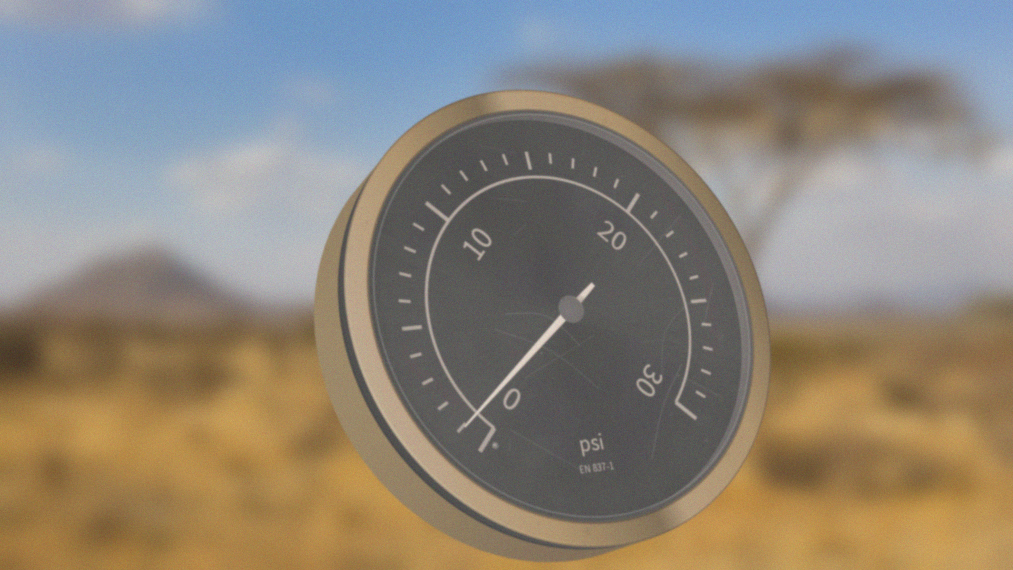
1 psi
